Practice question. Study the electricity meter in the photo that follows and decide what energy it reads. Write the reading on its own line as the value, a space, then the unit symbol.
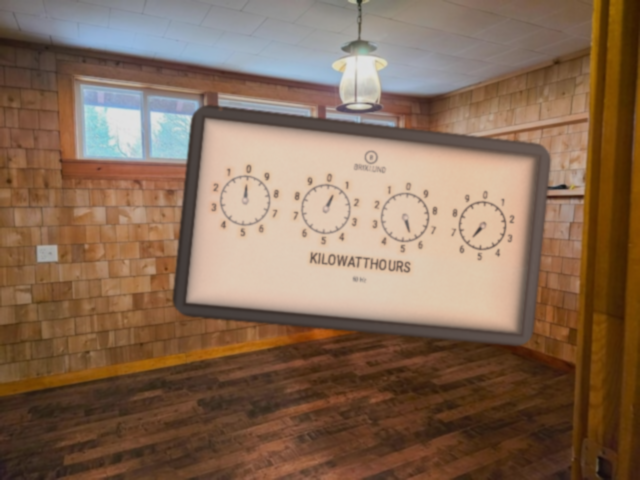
56 kWh
